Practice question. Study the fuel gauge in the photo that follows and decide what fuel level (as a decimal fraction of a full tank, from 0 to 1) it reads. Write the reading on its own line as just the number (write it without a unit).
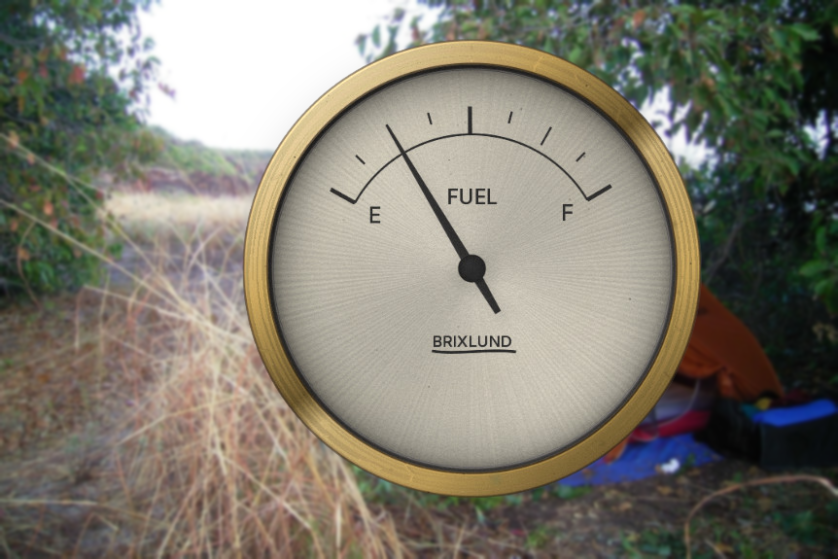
0.25
